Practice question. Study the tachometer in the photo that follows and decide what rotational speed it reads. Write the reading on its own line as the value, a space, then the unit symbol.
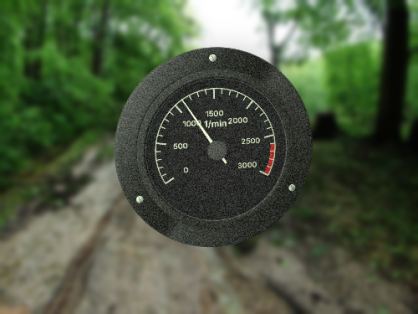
1100 rpm
